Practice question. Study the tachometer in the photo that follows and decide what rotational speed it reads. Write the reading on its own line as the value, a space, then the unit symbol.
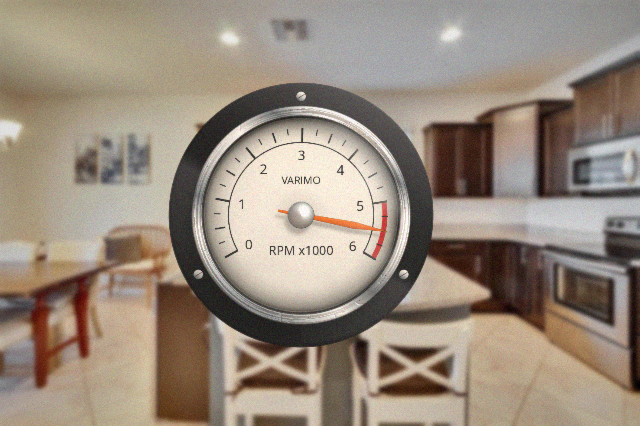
5500 rpm
